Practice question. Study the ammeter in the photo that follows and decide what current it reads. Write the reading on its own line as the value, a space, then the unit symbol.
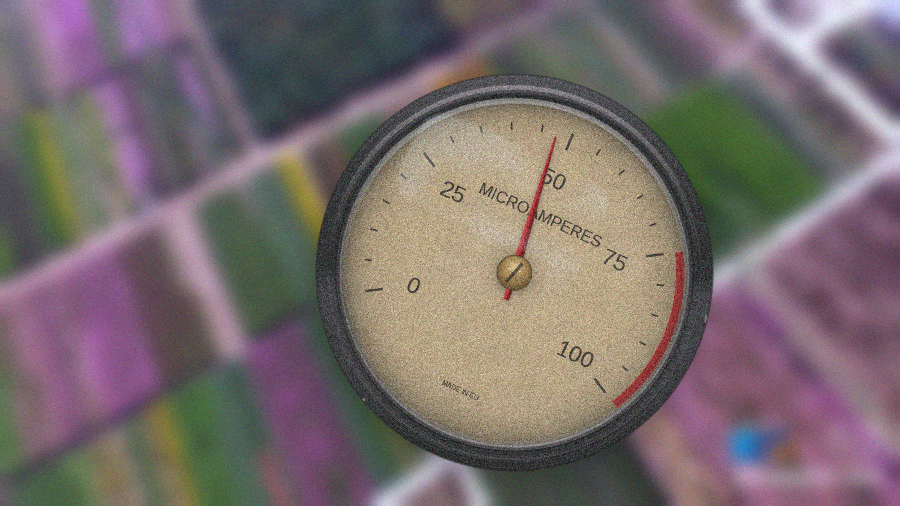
47.5 µA
